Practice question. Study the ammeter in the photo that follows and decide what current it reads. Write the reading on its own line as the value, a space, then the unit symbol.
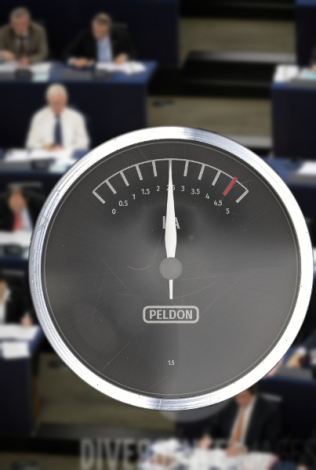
2.5 kA
